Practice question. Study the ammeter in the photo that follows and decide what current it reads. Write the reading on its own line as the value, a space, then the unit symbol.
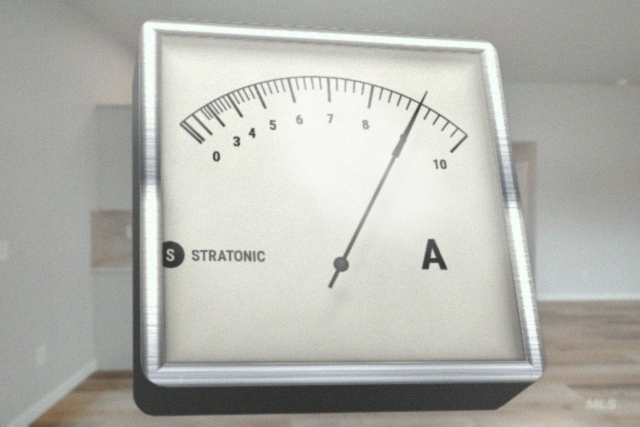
9 A
